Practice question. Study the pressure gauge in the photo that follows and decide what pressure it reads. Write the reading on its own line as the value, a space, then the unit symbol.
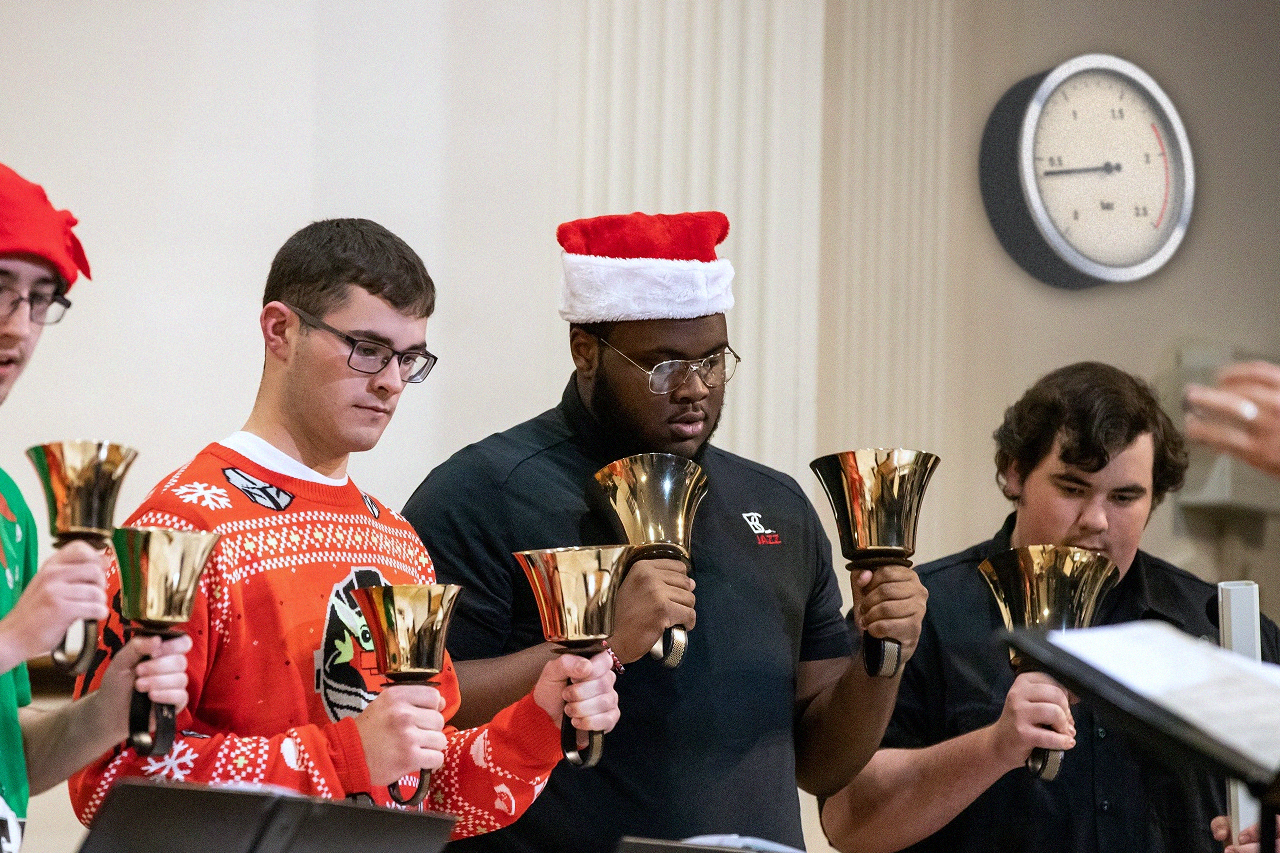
0.4 bar
